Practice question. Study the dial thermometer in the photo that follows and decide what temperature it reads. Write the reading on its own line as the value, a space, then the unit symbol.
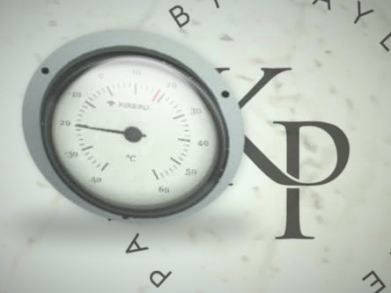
-20 °C
